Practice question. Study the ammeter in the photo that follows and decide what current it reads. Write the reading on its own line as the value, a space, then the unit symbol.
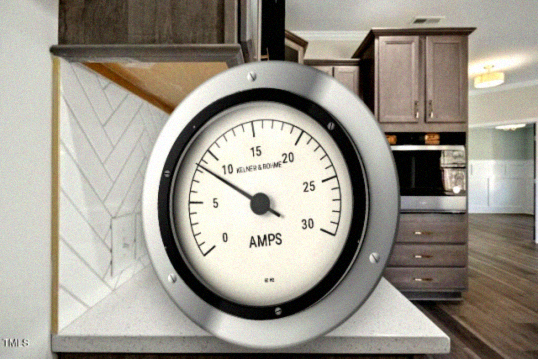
8.5 A
